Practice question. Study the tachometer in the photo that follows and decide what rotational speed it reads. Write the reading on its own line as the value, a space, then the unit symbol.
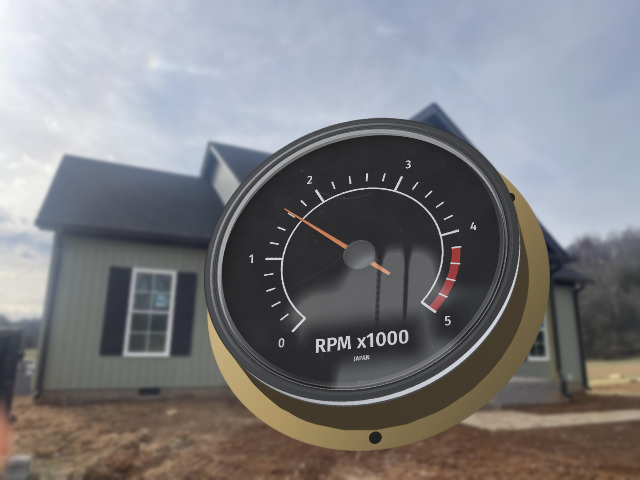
1600 rpm
